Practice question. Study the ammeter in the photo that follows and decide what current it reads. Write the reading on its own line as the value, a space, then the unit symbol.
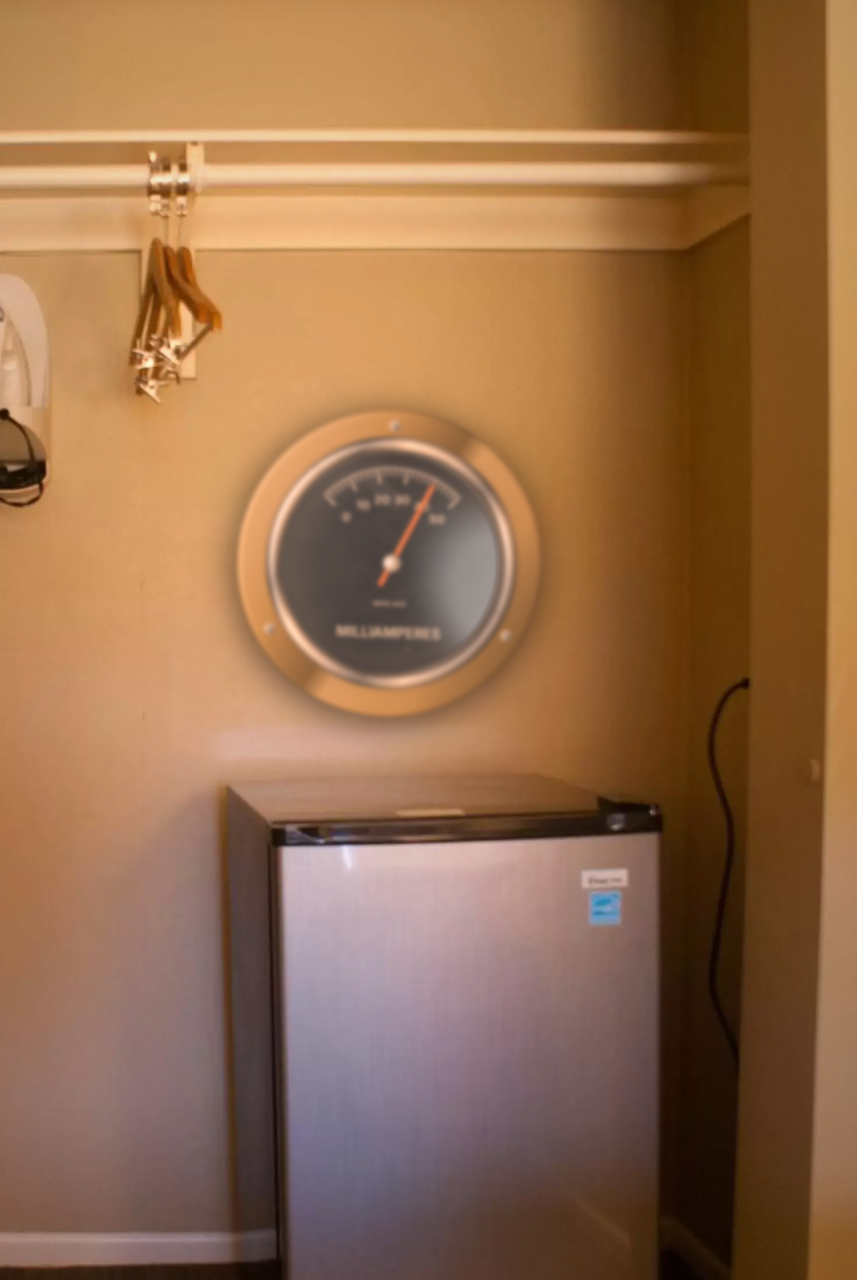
40 mA
